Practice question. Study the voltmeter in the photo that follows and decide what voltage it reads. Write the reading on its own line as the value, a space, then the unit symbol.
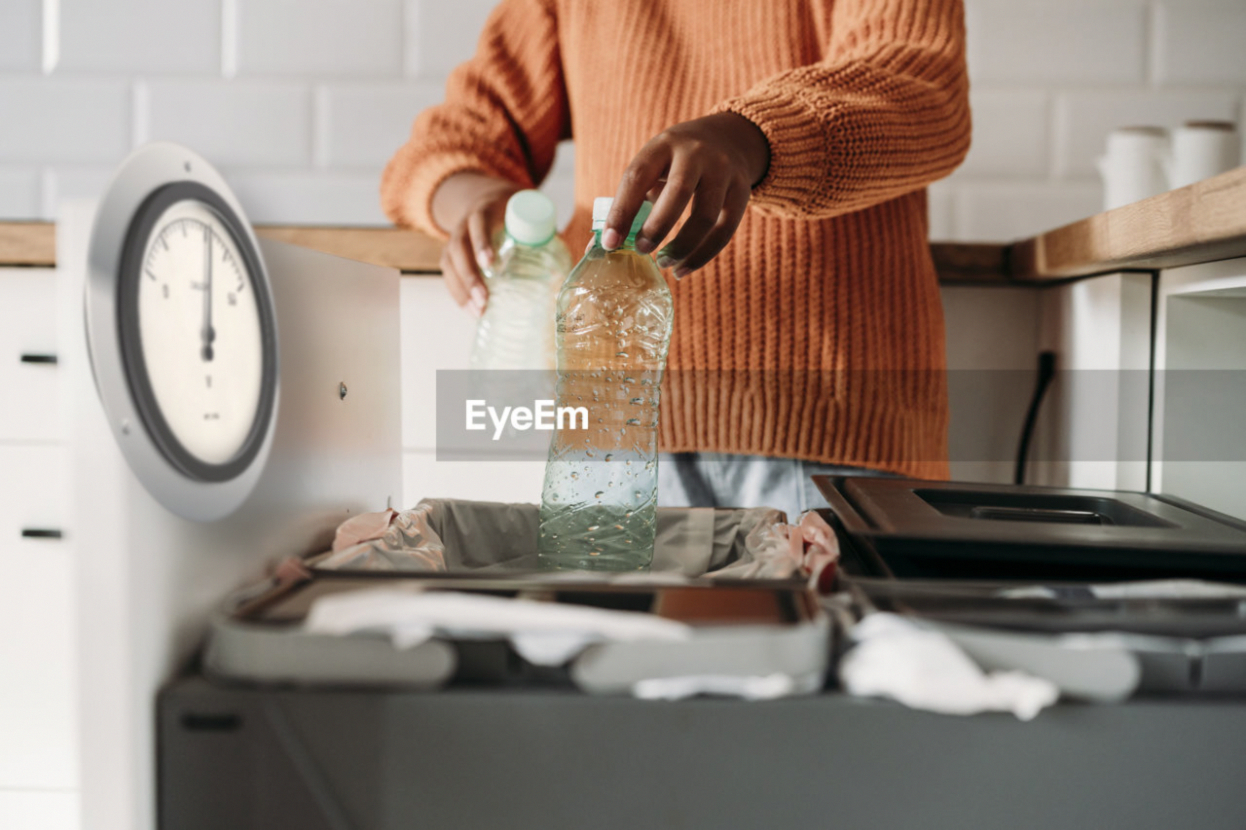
30 V
